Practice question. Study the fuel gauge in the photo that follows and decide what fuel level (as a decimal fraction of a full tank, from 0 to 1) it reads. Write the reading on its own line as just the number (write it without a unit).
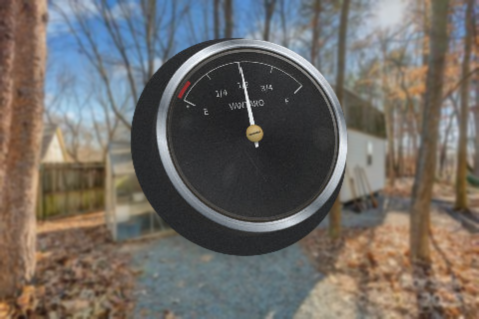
0.5
